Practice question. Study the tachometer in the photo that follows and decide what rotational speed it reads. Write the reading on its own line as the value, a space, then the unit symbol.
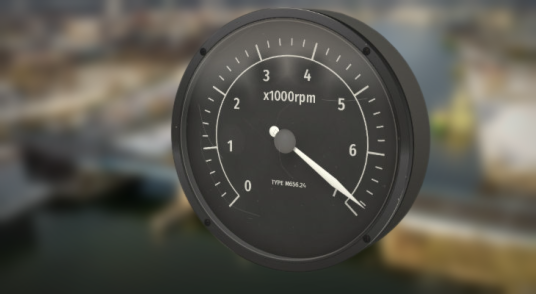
6800 rpm
